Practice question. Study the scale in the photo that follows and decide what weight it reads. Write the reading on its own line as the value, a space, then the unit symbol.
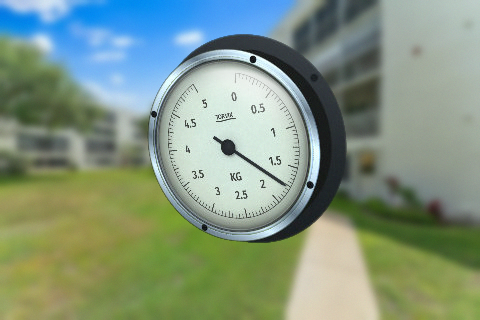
1.75 kg
